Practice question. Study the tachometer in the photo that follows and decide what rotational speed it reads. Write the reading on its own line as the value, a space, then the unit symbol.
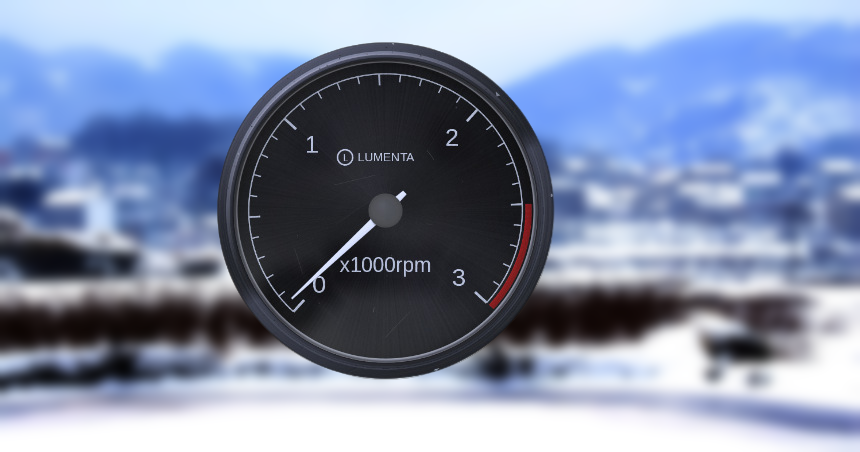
50 rpm
